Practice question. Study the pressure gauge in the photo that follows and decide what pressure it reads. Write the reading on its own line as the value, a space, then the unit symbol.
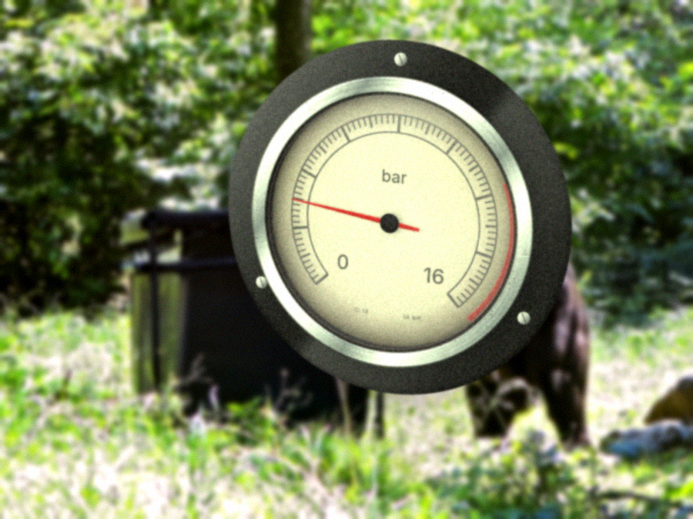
3 bar
